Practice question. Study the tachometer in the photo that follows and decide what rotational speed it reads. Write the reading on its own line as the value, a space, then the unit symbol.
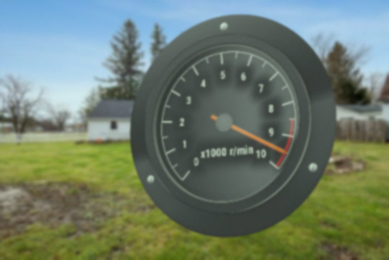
9500 rpm
